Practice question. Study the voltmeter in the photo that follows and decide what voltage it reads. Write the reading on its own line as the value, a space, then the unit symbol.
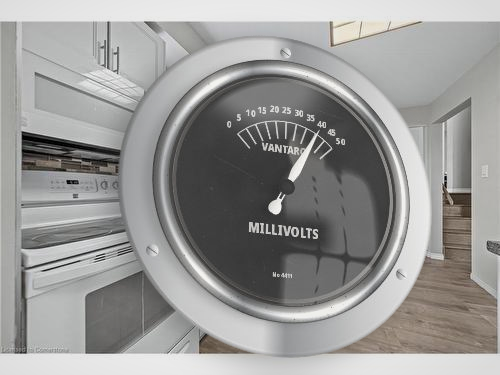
40 mV
